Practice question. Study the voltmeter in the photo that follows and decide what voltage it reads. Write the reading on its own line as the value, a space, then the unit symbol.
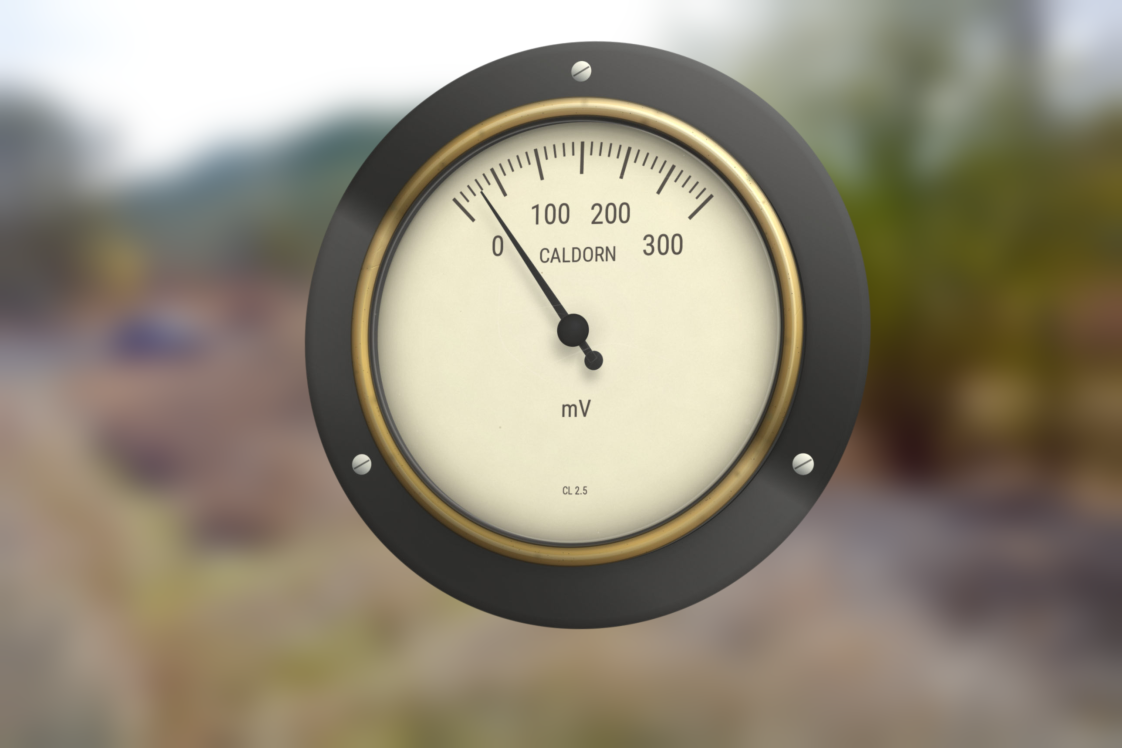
30 mV
